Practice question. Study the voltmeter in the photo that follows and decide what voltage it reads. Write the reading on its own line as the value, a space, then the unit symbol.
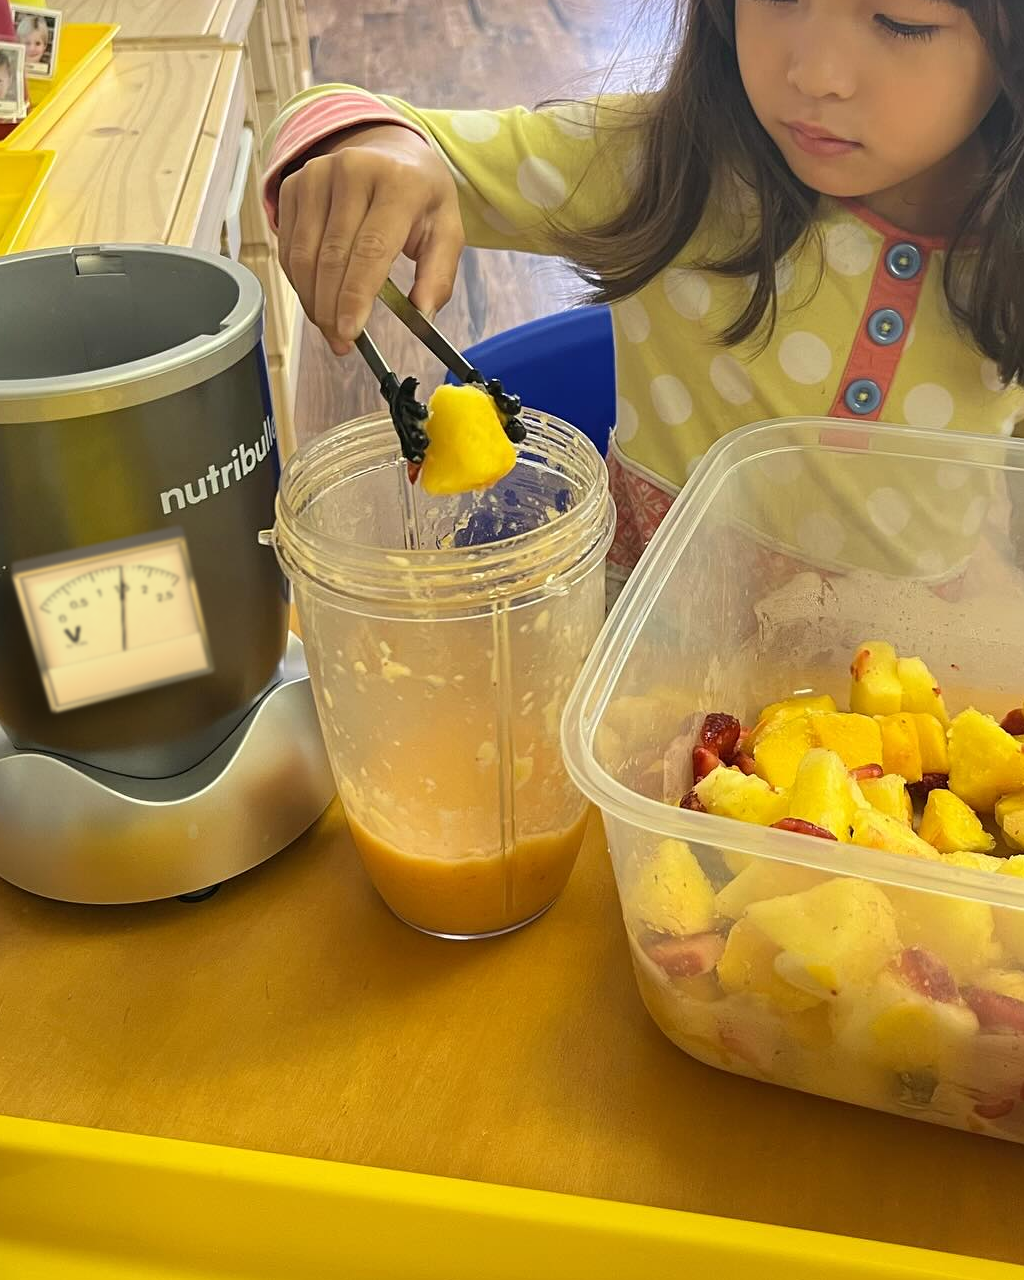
1.5 V
